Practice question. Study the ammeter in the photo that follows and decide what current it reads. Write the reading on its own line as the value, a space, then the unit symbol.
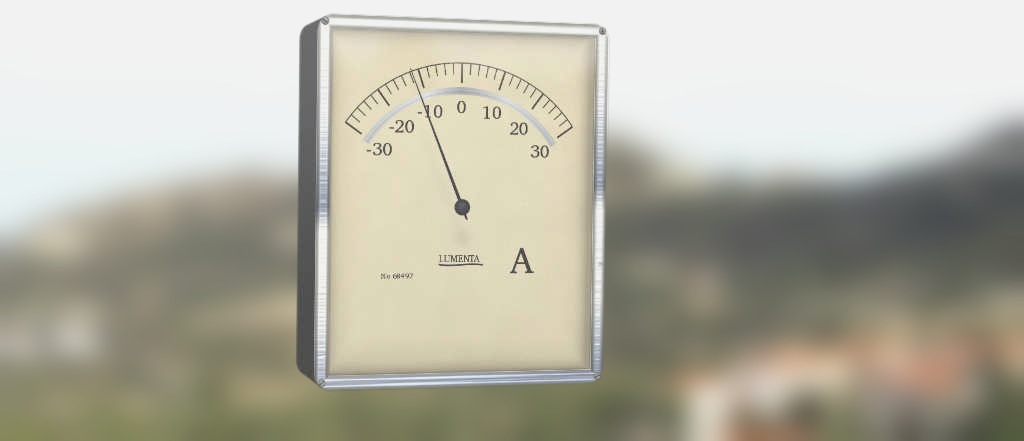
-12 A
